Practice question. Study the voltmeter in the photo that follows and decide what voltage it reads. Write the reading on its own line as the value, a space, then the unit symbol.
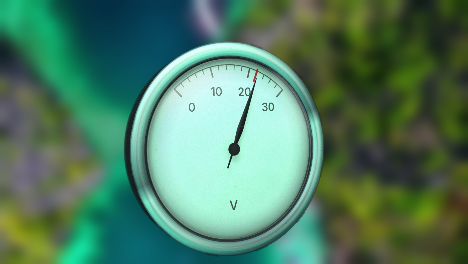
22 V
